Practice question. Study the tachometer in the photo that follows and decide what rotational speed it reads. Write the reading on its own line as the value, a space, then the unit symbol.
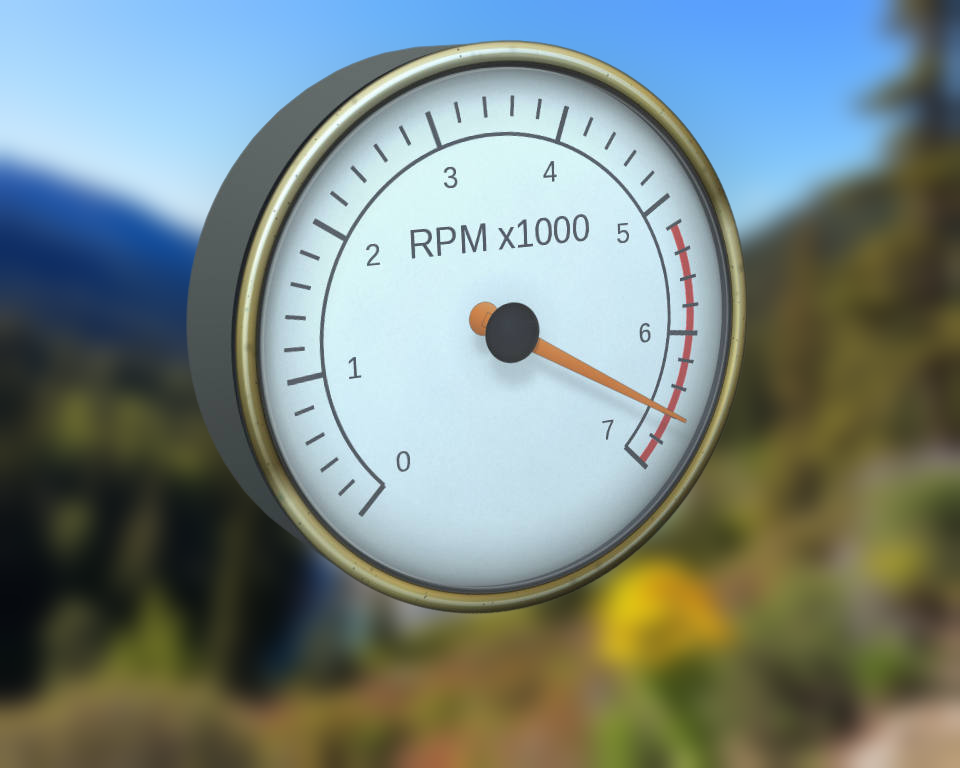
6600 rpm
